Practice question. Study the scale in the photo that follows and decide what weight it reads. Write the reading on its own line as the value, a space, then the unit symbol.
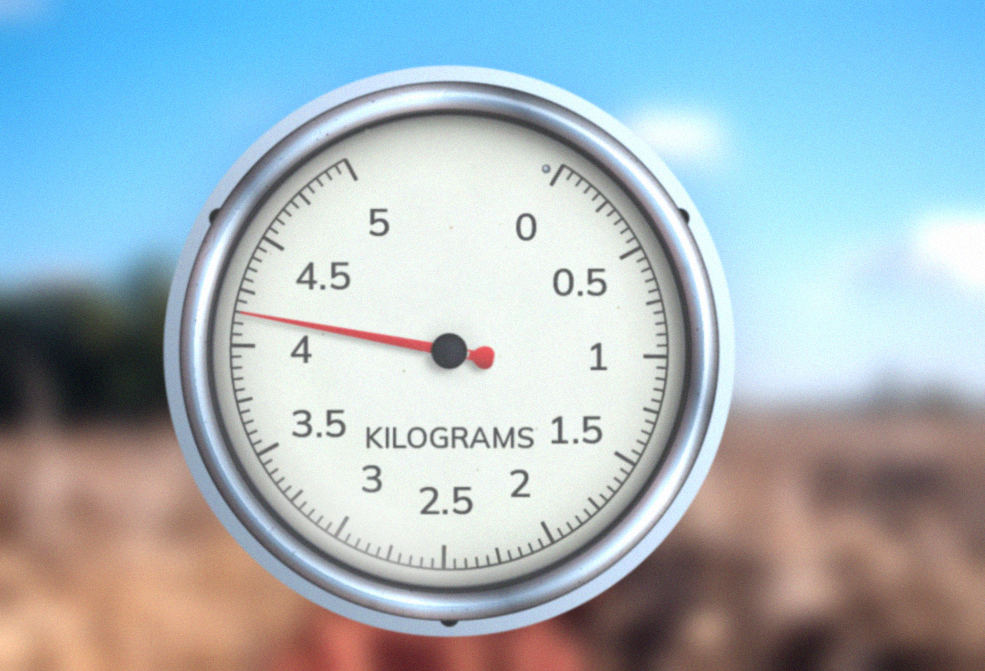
4.15 kg
